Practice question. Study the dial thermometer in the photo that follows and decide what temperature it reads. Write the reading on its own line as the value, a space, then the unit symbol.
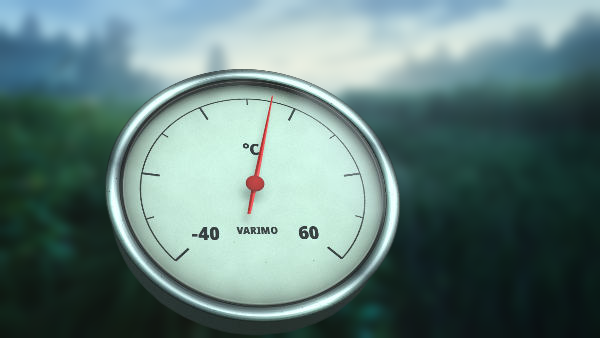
15 °C
